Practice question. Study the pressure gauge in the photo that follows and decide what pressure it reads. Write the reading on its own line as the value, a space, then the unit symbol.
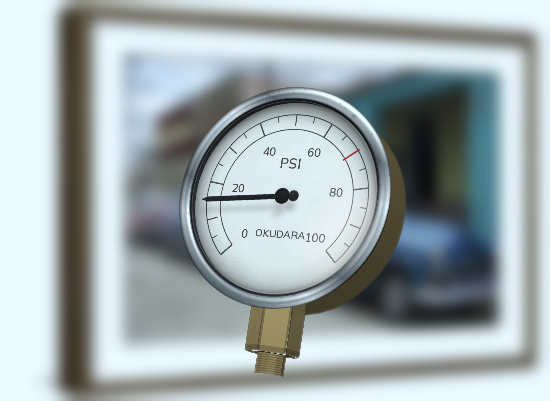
15 psi
